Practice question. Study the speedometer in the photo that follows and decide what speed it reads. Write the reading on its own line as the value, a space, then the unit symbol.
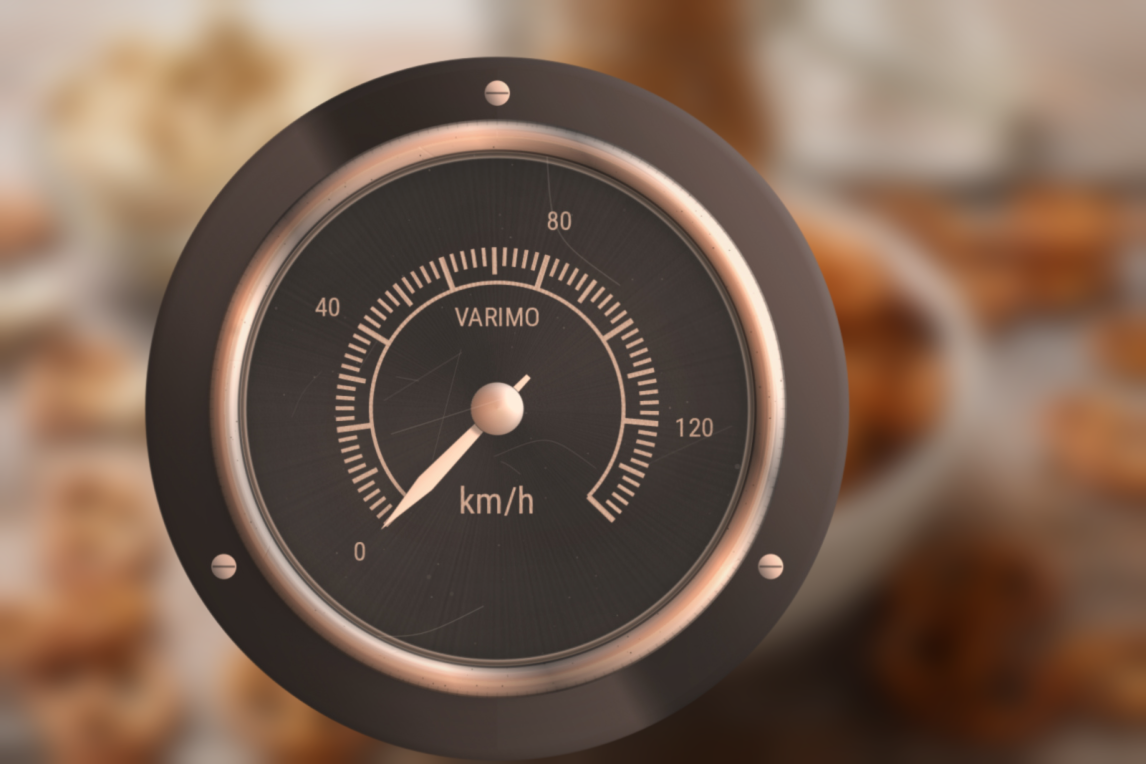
0 km/h
